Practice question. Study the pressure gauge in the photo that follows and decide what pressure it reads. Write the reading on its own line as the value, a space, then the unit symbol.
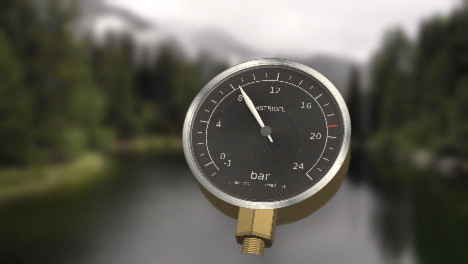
8.5 bar
